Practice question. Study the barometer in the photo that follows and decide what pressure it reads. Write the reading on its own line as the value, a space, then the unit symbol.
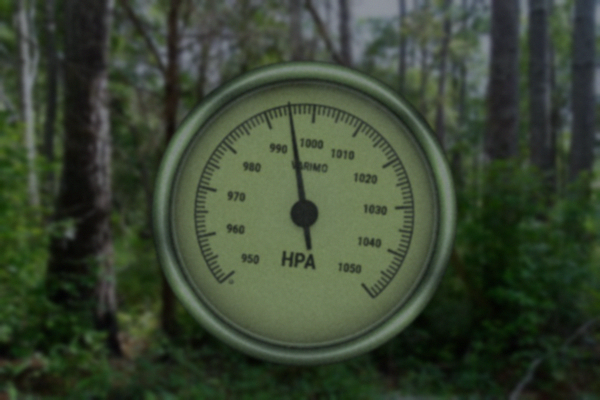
995 hPa
